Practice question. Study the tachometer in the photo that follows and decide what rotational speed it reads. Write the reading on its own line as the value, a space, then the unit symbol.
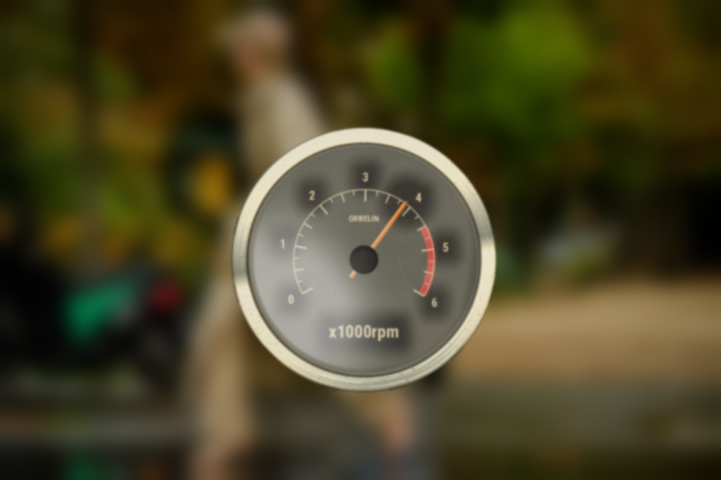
3875 rpm
